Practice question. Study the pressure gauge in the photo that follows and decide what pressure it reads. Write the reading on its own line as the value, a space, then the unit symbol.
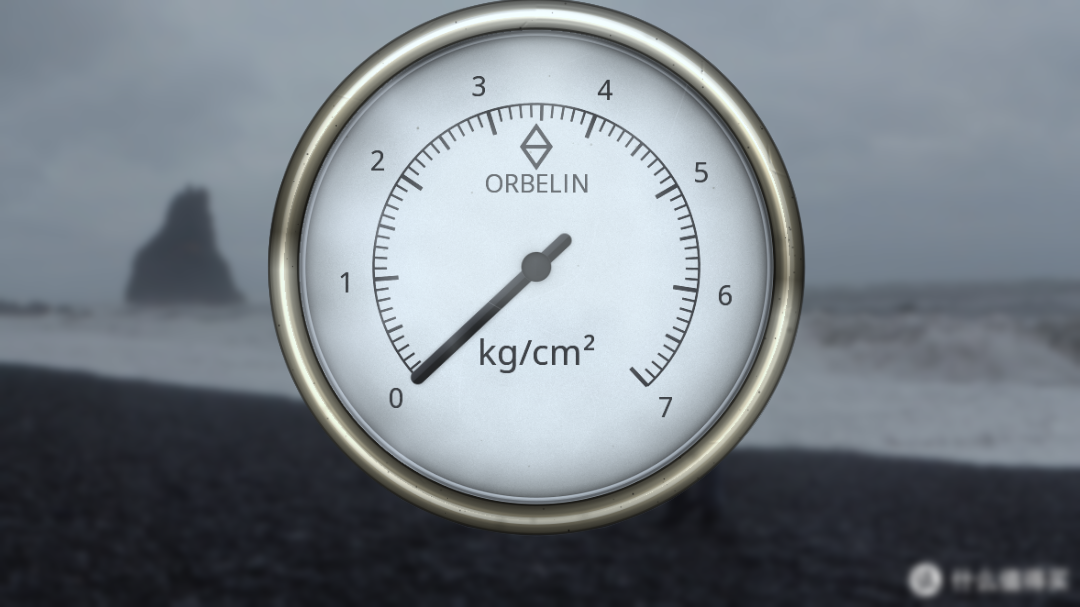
0 kg/cm²
